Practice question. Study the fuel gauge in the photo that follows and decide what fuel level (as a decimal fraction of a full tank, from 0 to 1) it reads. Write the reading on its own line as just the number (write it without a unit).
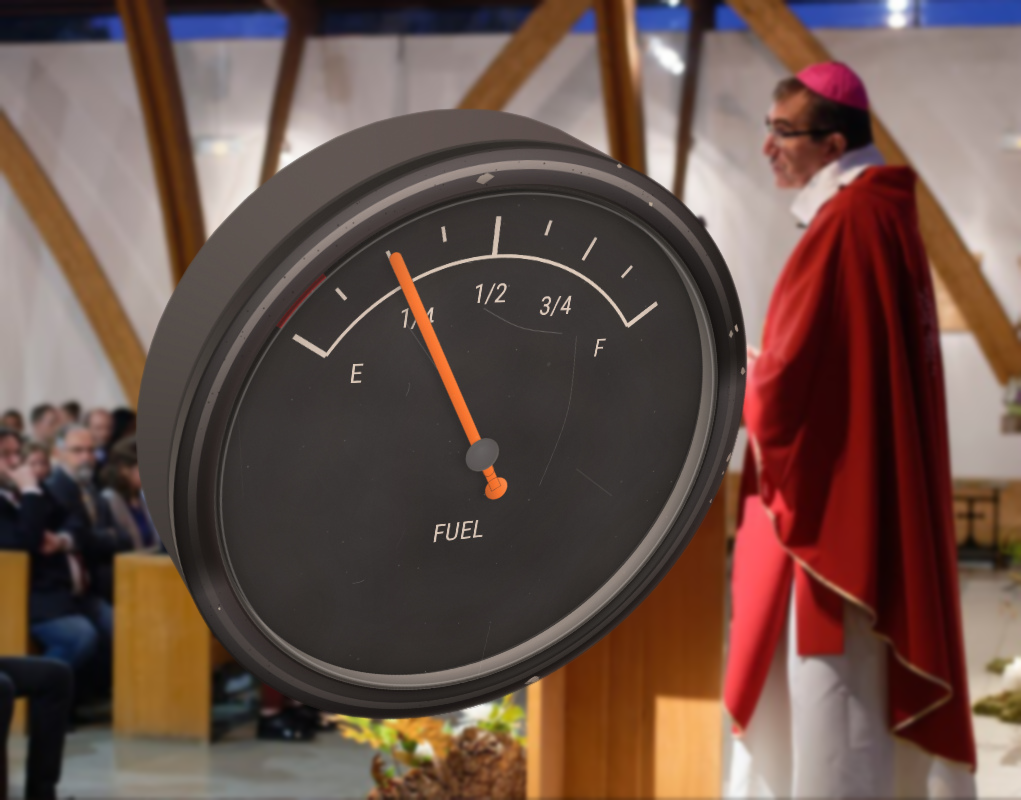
0.25
